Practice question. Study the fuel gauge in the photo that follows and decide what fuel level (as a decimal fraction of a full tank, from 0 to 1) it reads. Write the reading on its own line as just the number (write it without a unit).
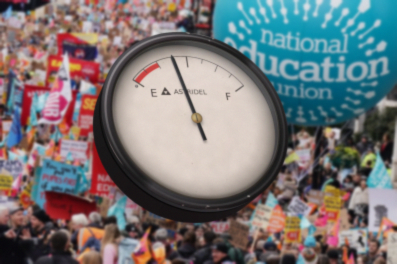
0.375
